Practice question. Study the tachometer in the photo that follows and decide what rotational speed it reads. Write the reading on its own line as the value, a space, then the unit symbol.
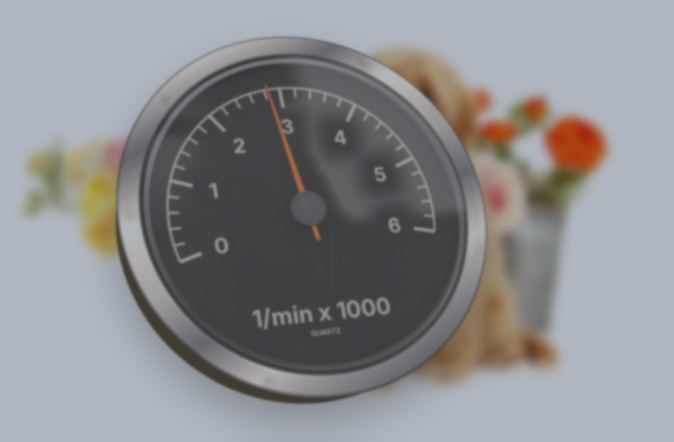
2800 rpm
